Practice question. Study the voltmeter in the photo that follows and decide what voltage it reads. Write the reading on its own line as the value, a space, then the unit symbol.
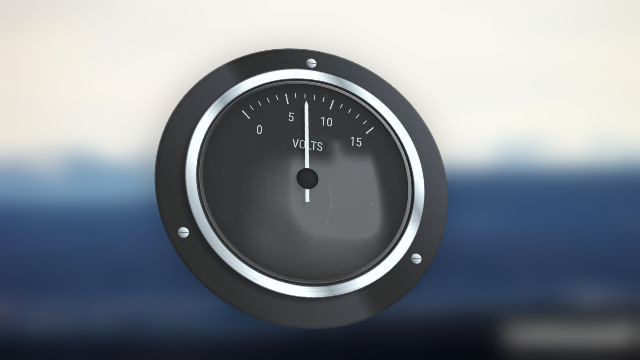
7 V
